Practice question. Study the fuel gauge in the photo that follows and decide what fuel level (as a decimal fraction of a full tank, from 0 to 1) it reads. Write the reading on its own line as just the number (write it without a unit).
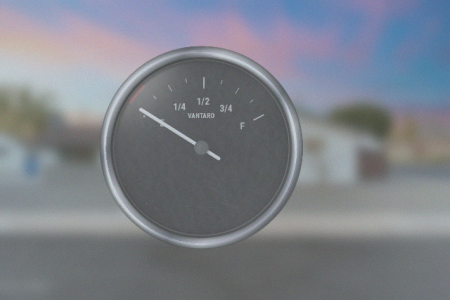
0
